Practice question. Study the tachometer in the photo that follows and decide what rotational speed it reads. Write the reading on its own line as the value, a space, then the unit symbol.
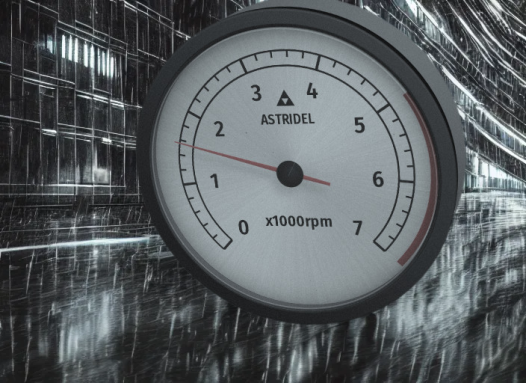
1600 rpm
